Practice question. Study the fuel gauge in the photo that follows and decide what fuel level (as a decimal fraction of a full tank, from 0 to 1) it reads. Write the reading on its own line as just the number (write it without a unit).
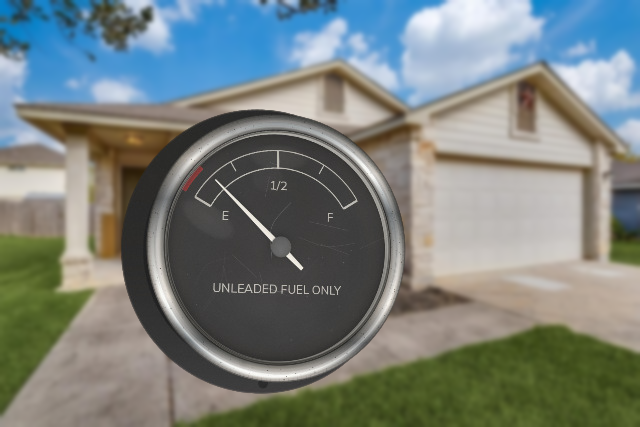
0.125
